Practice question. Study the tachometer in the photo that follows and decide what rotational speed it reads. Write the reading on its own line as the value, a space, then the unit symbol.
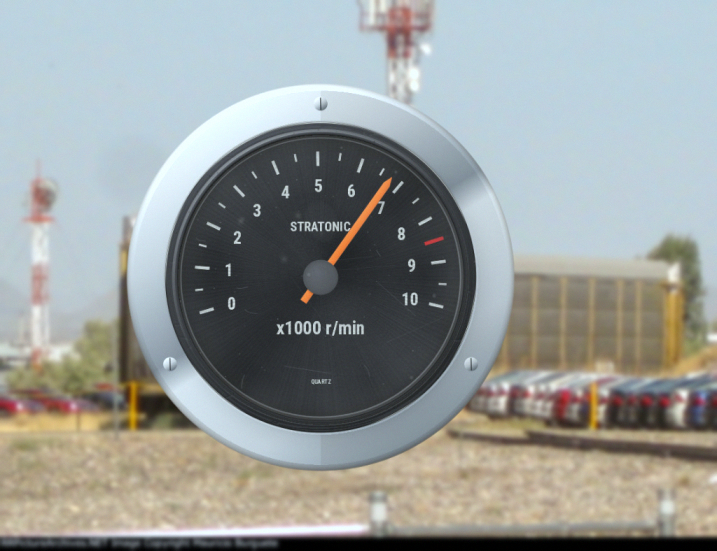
6750 rpm
